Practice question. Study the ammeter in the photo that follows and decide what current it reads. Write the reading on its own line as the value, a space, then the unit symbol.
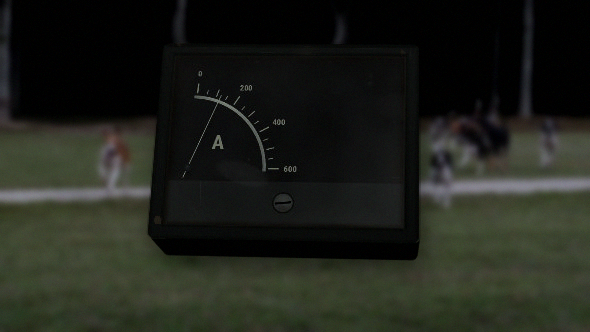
125 A
